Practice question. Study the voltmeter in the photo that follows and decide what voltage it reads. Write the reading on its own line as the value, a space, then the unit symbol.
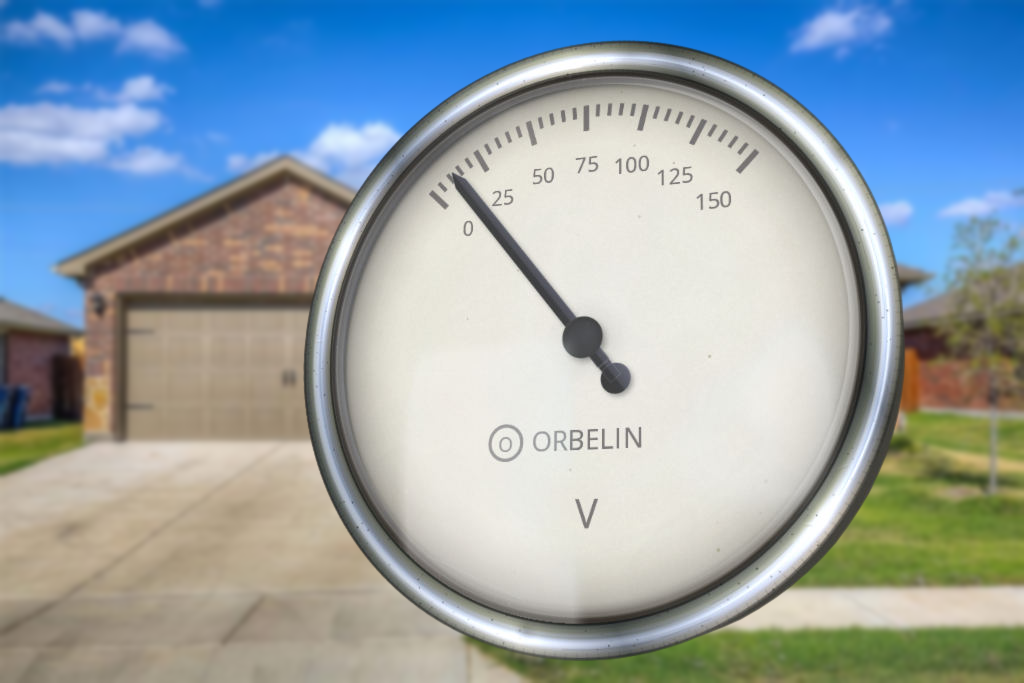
12.5 V
